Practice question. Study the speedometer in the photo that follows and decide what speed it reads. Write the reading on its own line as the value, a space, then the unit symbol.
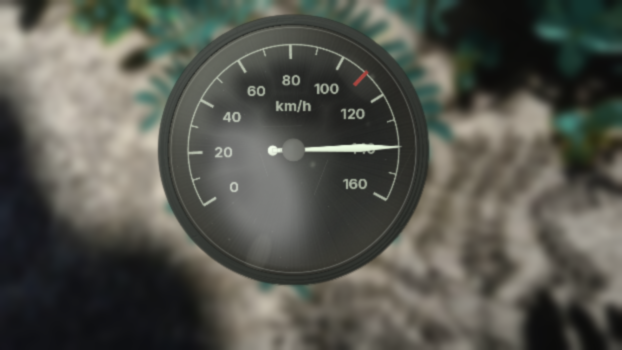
140 km/h
